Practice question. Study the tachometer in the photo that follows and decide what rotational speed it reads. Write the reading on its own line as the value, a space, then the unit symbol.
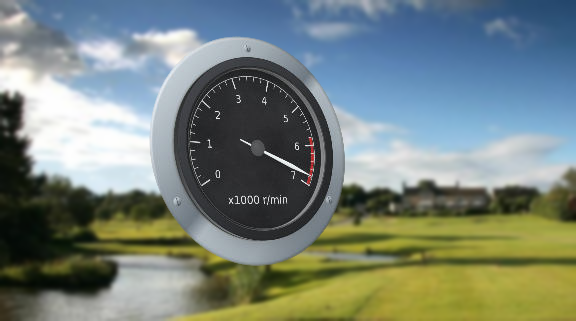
6800 rpm
